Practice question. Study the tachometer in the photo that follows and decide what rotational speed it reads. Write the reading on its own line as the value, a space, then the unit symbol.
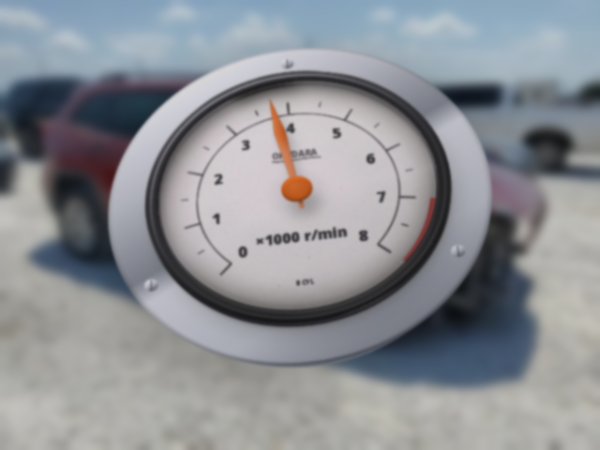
3750 rpm
